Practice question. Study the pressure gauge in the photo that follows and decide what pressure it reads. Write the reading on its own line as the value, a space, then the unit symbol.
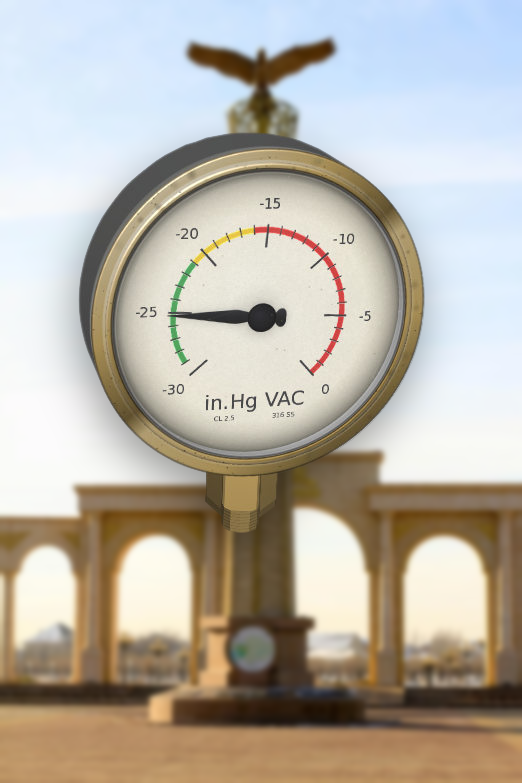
-25 inHg
